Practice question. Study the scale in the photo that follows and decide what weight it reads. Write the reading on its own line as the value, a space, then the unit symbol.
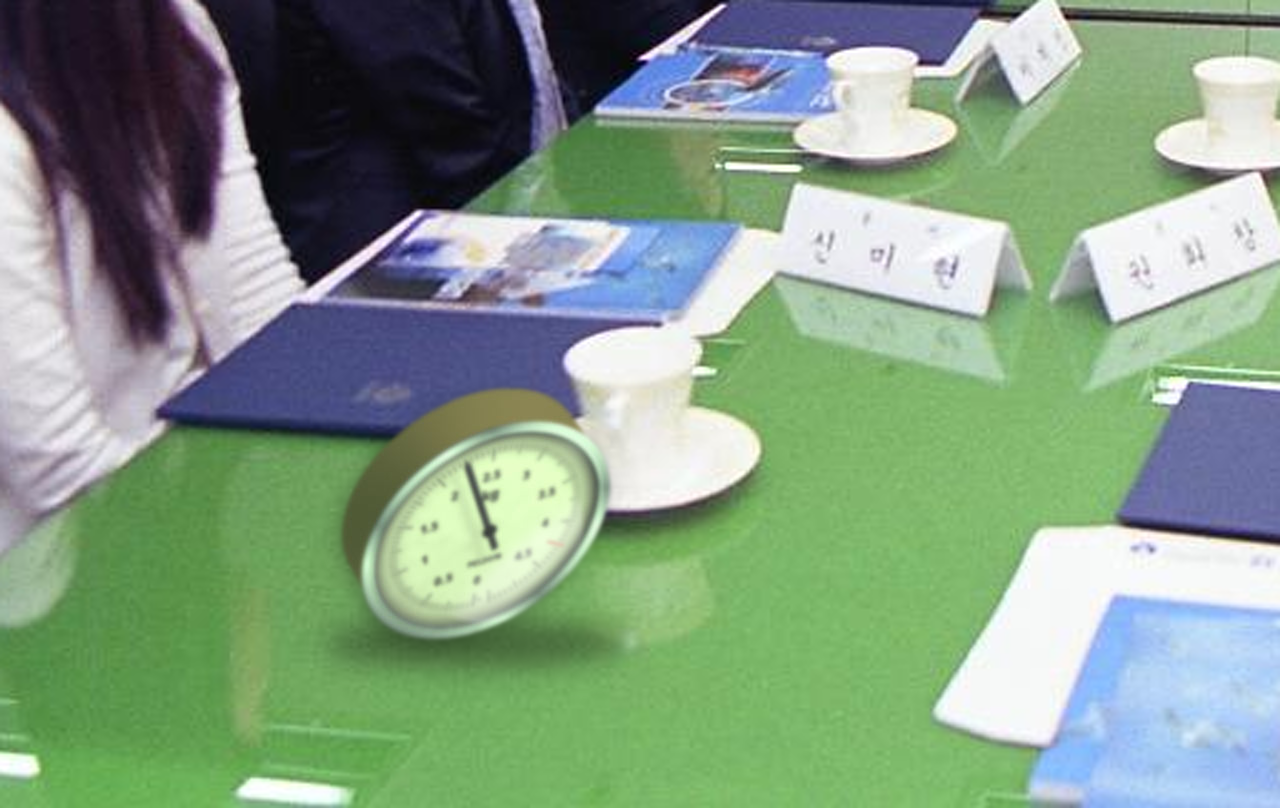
2.25 kg
